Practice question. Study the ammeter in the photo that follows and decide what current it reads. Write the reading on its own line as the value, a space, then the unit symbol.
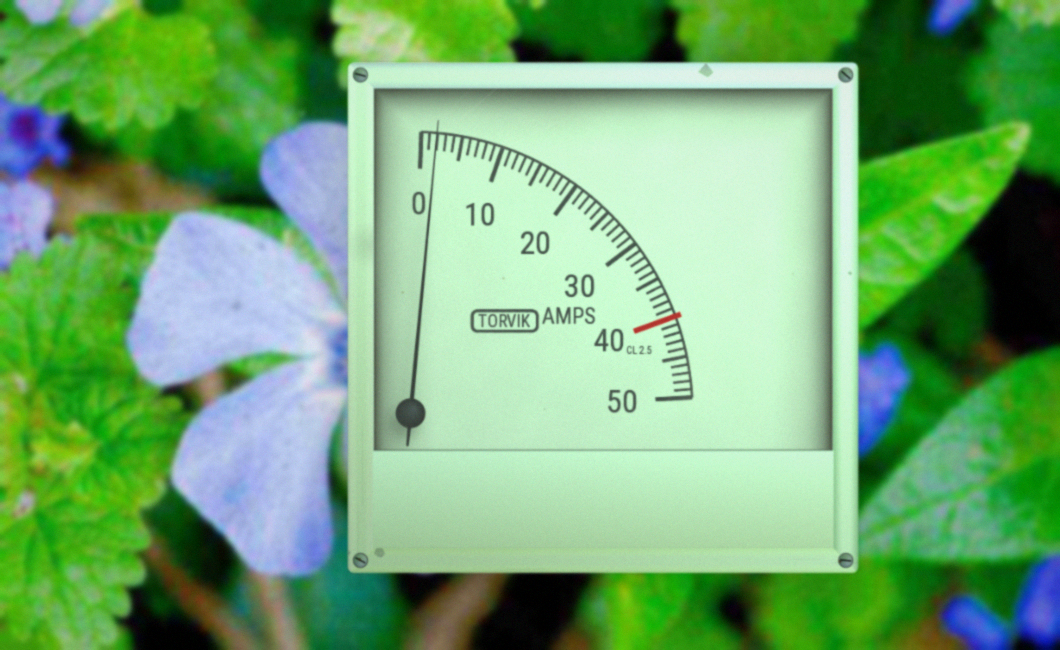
2 A
